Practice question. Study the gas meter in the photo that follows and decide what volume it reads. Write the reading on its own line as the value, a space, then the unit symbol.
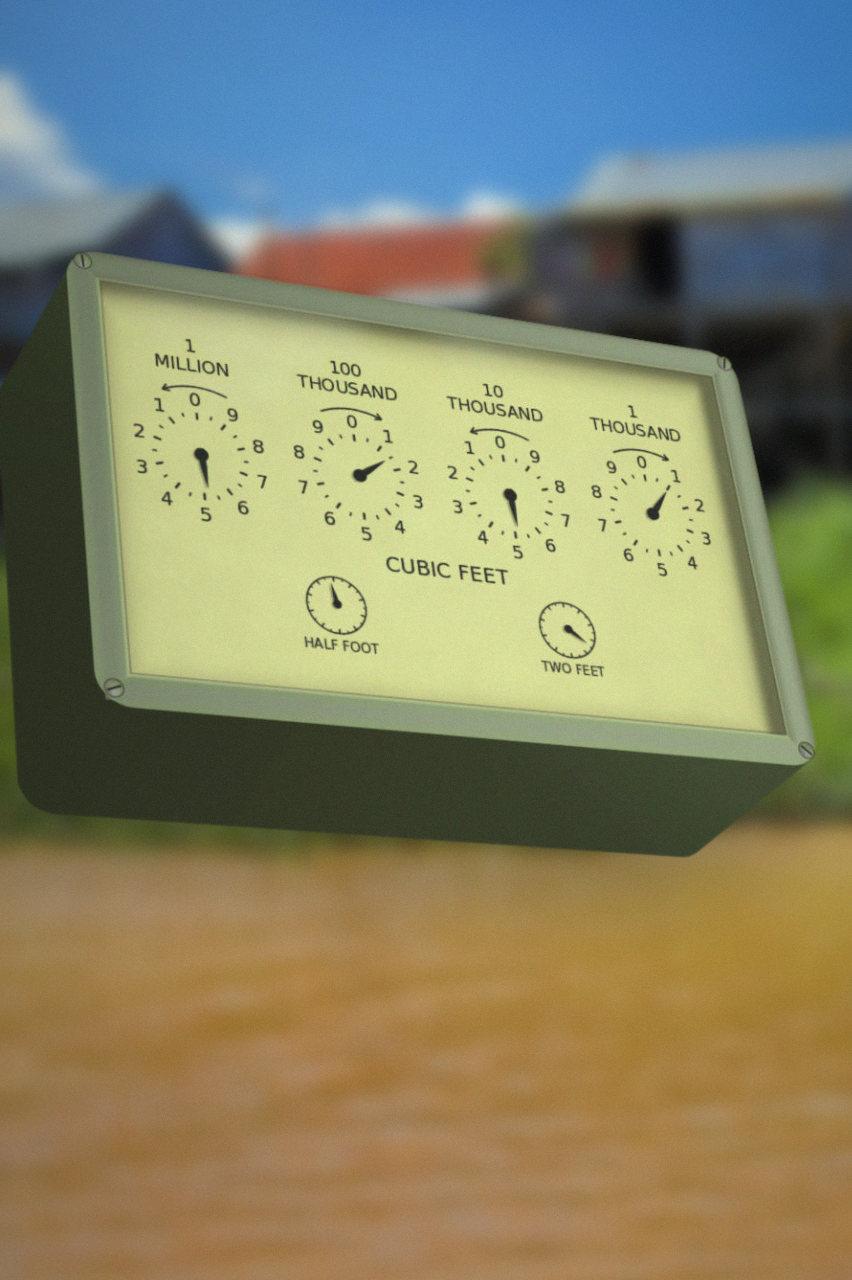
515100 ft³
